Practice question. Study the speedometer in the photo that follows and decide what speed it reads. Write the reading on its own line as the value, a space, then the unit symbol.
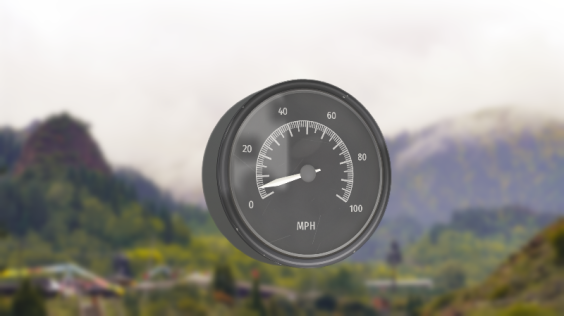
5 mph
